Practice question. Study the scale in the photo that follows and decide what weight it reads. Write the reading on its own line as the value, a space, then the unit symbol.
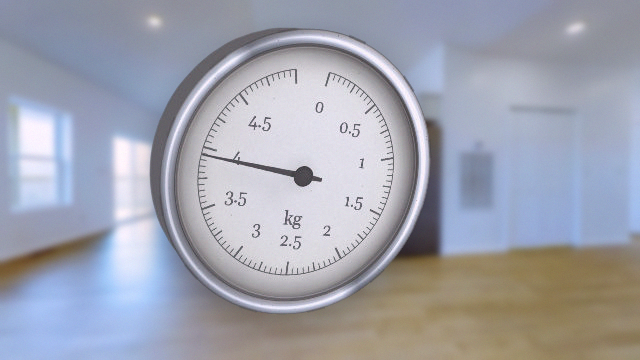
3.95 kg
